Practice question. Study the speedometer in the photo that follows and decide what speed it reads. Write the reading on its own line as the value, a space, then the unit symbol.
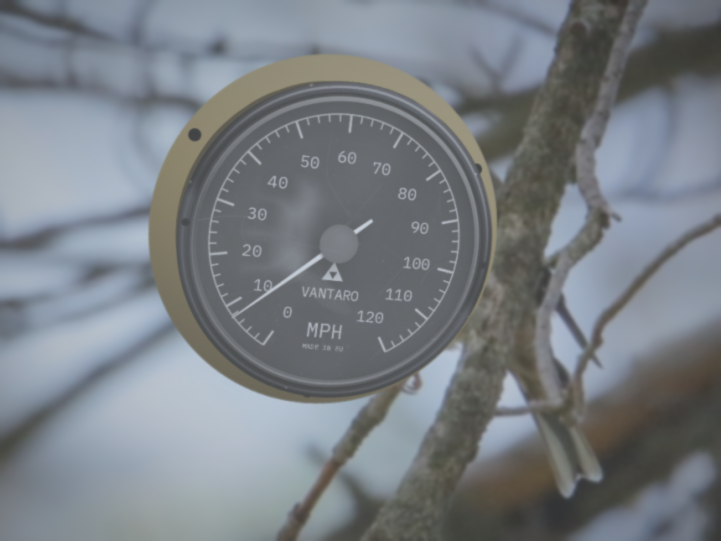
8 mph
